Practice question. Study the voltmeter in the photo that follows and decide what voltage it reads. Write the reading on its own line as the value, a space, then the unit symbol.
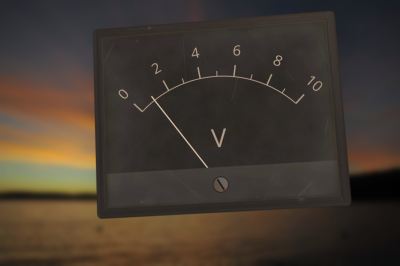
1 V
